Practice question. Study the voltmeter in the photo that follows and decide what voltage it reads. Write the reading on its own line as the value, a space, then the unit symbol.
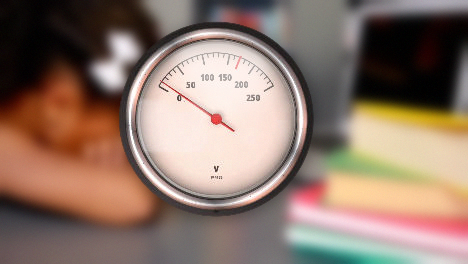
10 V
